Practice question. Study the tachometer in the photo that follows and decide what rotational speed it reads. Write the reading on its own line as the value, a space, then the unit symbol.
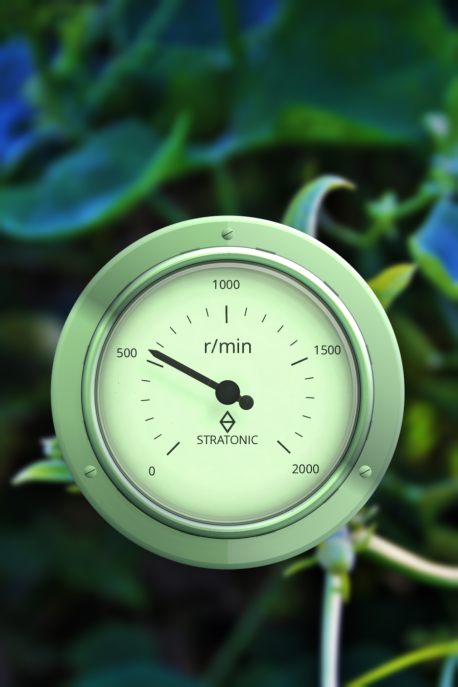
550 rpm
